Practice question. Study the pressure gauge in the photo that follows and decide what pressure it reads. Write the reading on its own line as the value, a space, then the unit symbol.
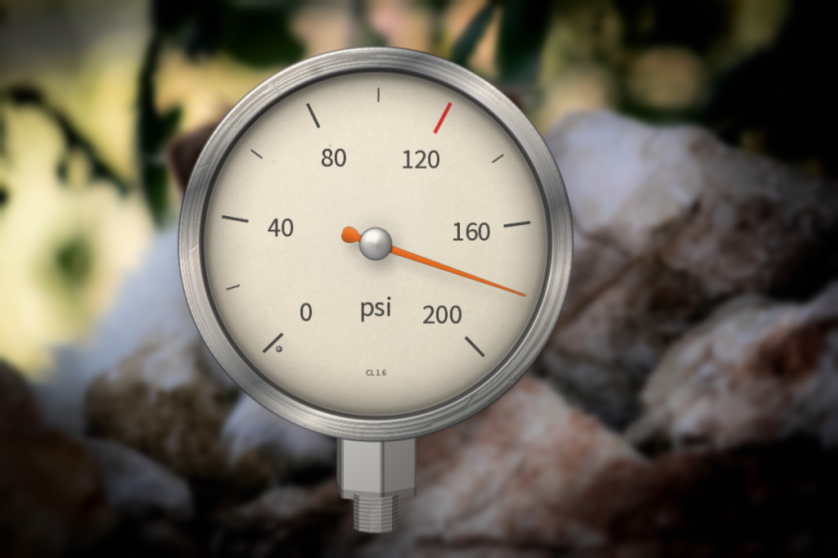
180 psi
